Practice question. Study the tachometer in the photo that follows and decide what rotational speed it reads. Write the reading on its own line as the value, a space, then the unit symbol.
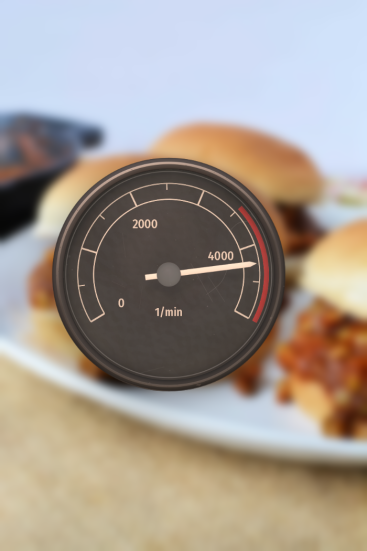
4250 rpm
